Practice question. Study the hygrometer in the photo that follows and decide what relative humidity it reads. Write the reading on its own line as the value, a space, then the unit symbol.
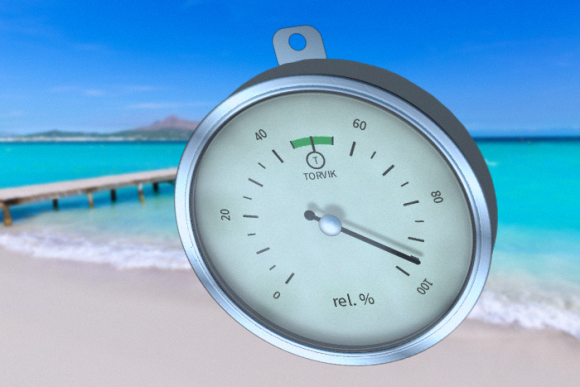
95 %
